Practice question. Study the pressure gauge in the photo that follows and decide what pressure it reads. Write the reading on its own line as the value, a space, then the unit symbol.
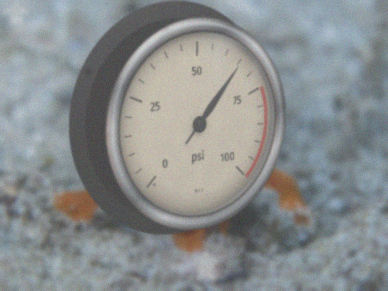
65 psi
